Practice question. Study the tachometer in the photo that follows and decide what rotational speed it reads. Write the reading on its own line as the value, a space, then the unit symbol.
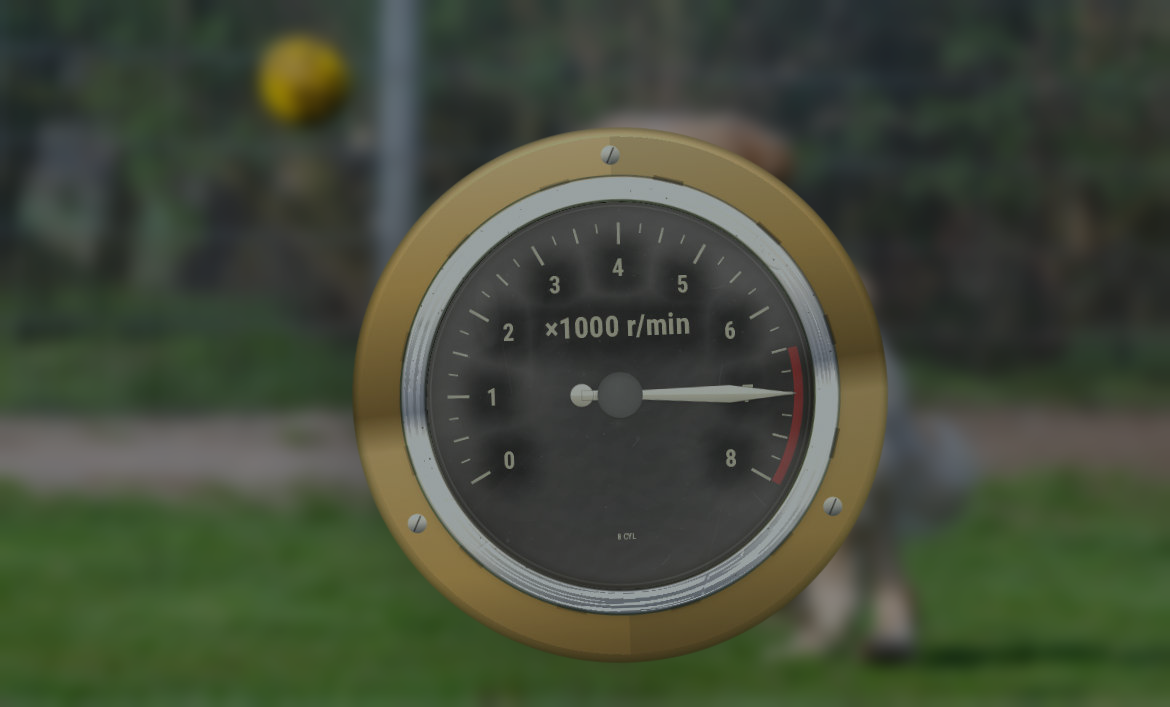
7000 rpm
